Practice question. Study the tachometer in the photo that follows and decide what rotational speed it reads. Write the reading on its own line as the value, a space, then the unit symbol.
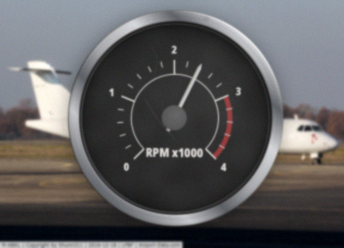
2400 rpm
